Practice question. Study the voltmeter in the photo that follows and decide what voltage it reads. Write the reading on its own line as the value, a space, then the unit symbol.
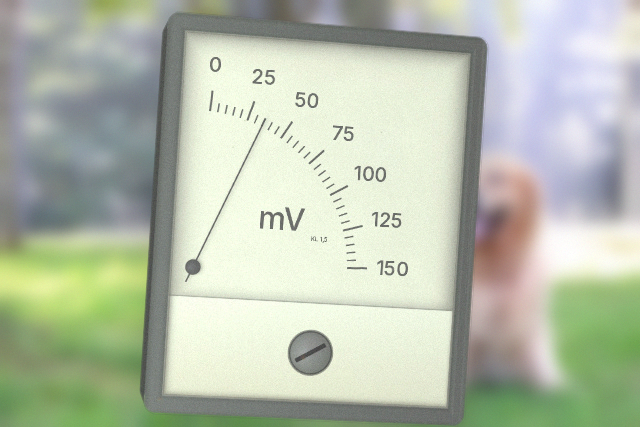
35 mV
